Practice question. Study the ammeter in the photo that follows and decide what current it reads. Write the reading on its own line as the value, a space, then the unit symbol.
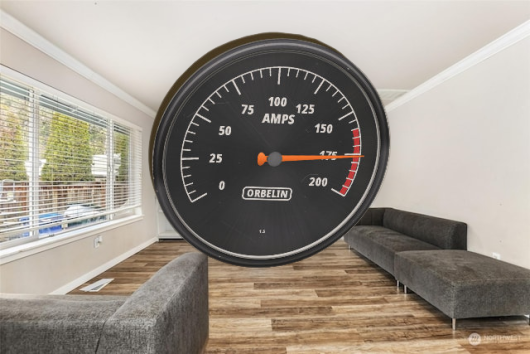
175 A
